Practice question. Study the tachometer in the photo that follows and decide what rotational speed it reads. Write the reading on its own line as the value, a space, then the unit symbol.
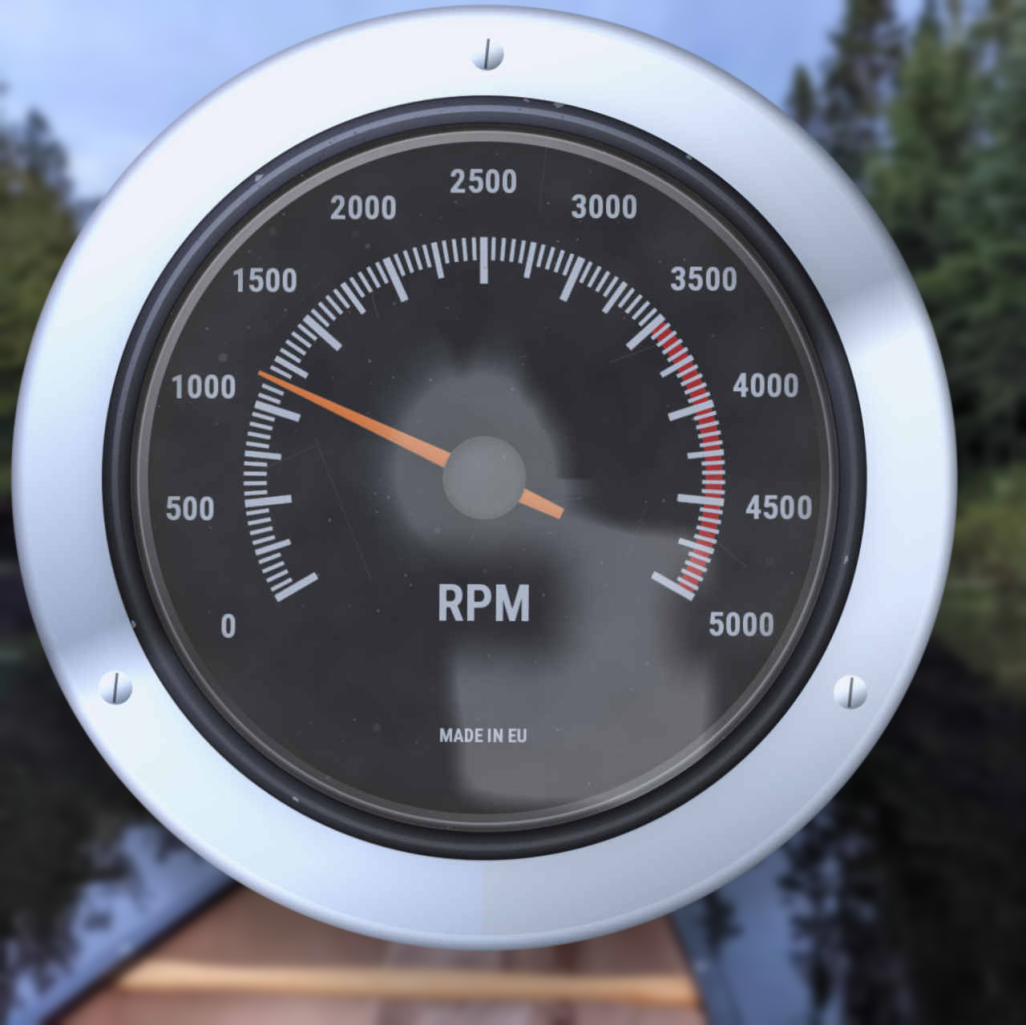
1150 rpm
